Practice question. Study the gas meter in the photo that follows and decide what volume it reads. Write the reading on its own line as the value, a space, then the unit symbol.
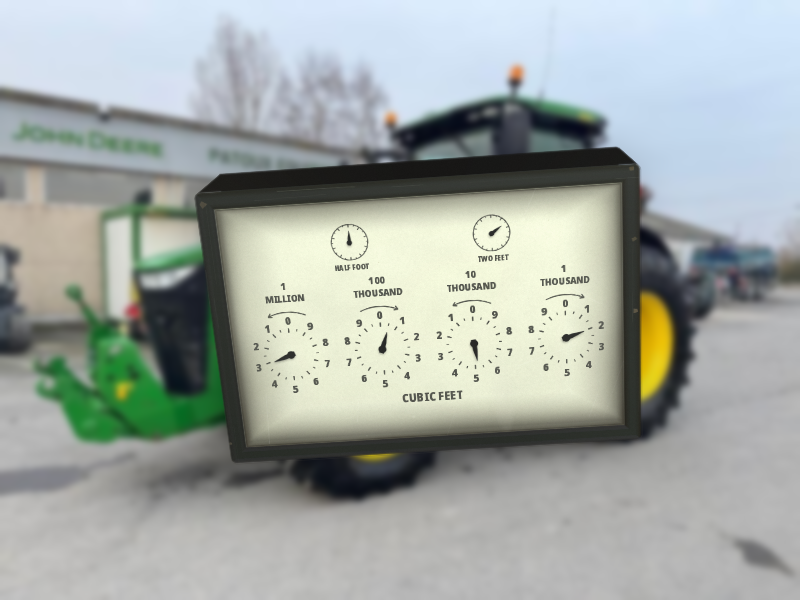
305200 ft³
